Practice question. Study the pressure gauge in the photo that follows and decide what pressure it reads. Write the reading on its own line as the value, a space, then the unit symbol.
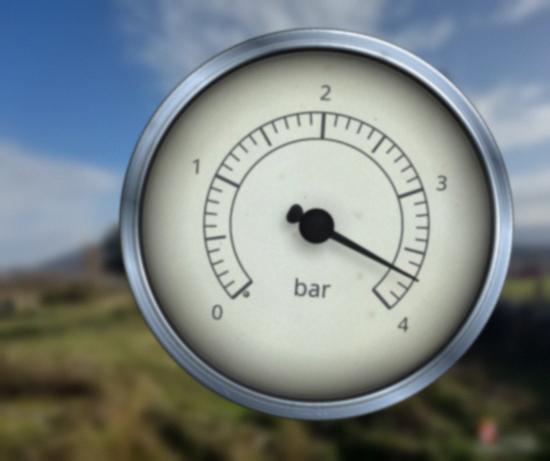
3.7 bar
